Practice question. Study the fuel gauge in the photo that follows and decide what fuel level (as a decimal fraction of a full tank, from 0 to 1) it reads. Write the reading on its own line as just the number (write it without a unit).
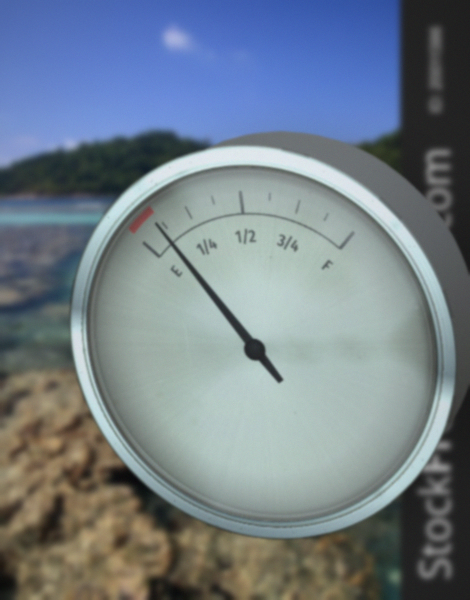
0.125
